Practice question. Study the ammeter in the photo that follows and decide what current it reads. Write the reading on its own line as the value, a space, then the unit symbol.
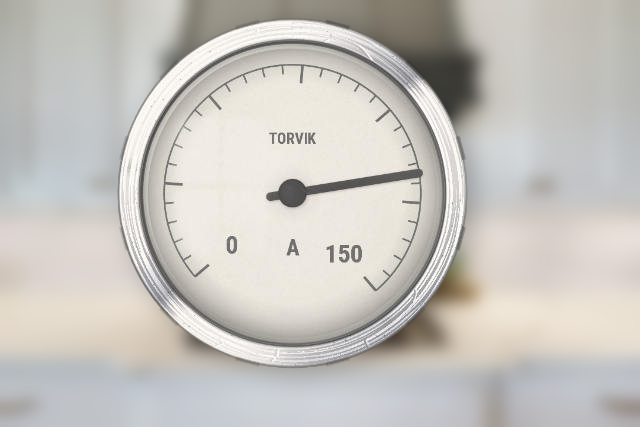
117.5 A
